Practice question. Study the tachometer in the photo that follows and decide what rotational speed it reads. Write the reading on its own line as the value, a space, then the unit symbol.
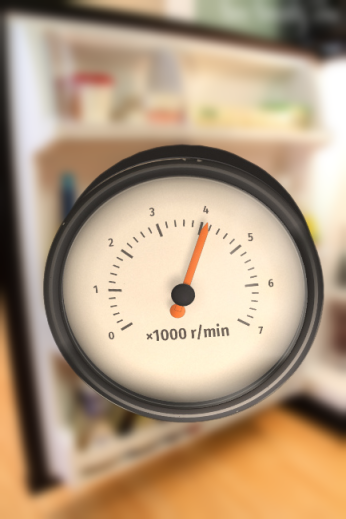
4100 rpm
